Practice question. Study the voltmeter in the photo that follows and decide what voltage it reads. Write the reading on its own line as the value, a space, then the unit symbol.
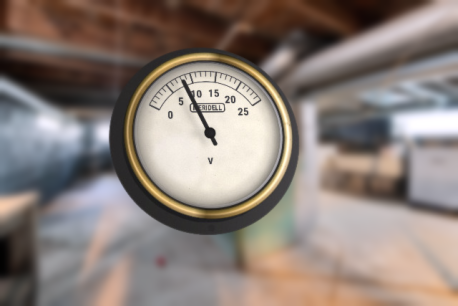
8 V
